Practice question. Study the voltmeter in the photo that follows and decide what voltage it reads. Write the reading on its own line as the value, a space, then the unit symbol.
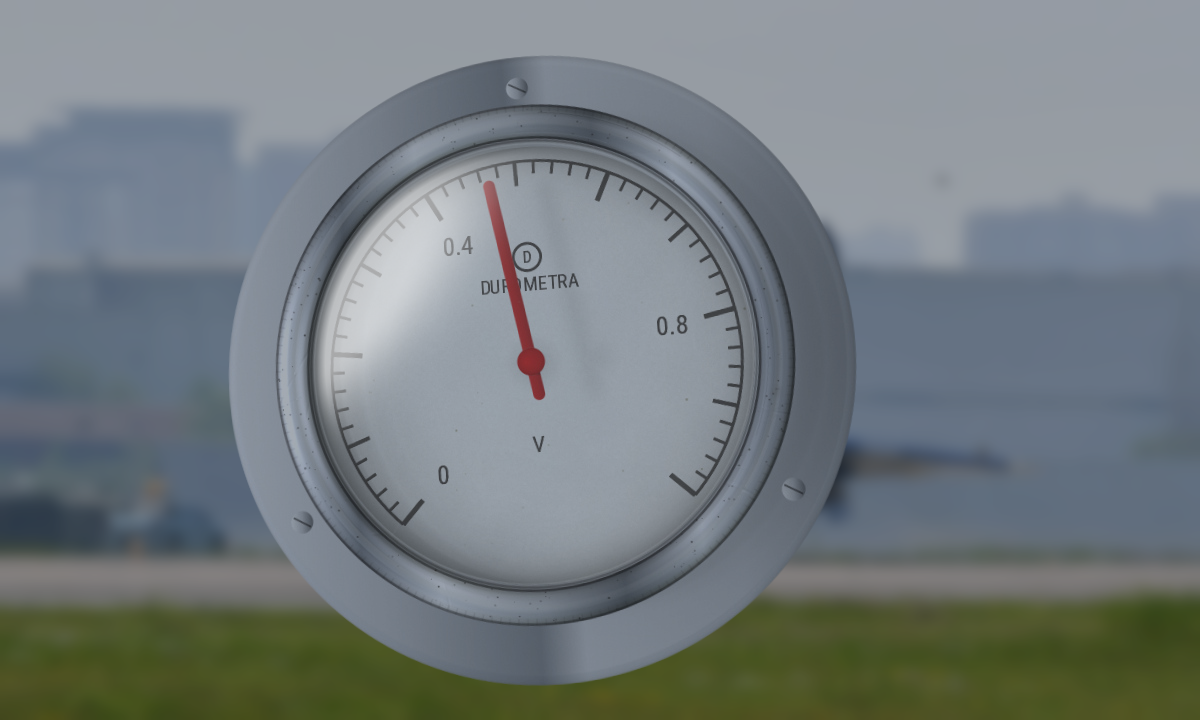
0.47 V
